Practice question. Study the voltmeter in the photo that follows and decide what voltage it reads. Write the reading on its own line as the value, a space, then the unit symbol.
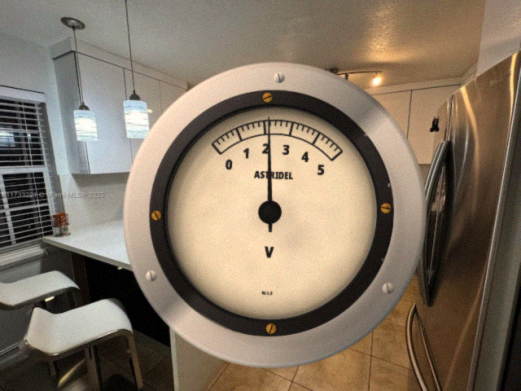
2.2 V
